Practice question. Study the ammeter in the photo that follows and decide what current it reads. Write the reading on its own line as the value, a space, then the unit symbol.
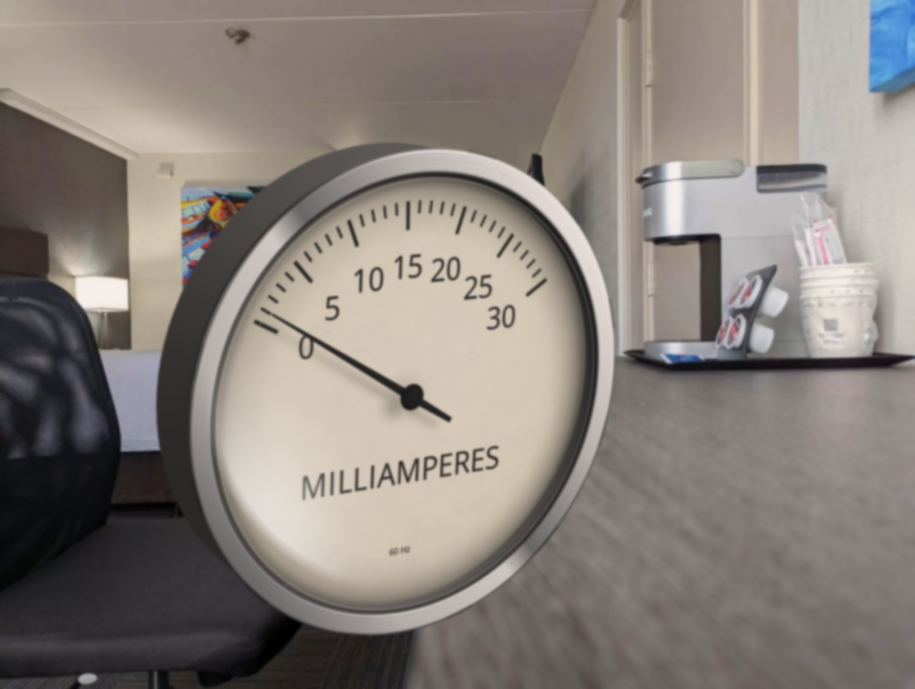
1 mA
